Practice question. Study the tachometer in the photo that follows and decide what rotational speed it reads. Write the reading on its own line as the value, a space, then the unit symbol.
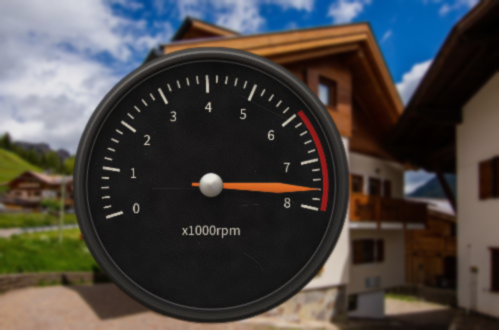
7600 rpm
